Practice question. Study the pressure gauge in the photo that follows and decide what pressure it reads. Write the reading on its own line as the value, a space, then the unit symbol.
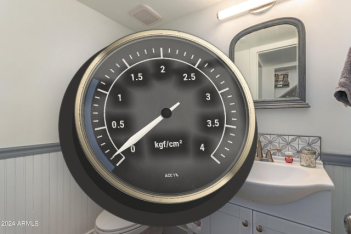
0.1 kg/cm²
